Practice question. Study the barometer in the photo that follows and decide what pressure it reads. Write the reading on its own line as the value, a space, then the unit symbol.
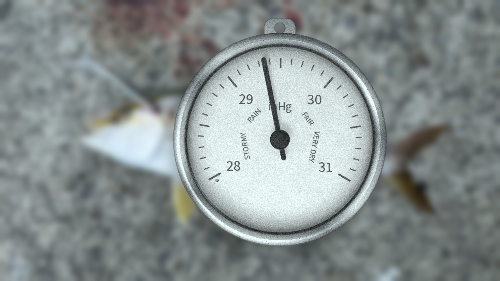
29.35 inHg
